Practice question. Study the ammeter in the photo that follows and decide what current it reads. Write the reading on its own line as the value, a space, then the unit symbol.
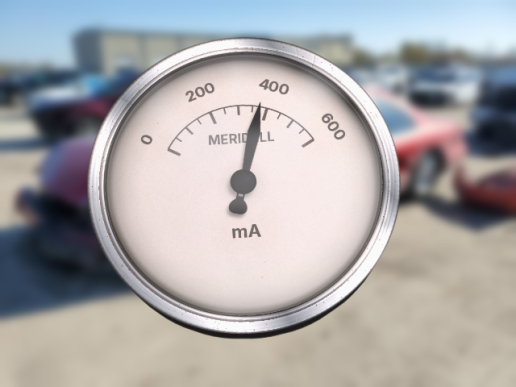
375 mA
